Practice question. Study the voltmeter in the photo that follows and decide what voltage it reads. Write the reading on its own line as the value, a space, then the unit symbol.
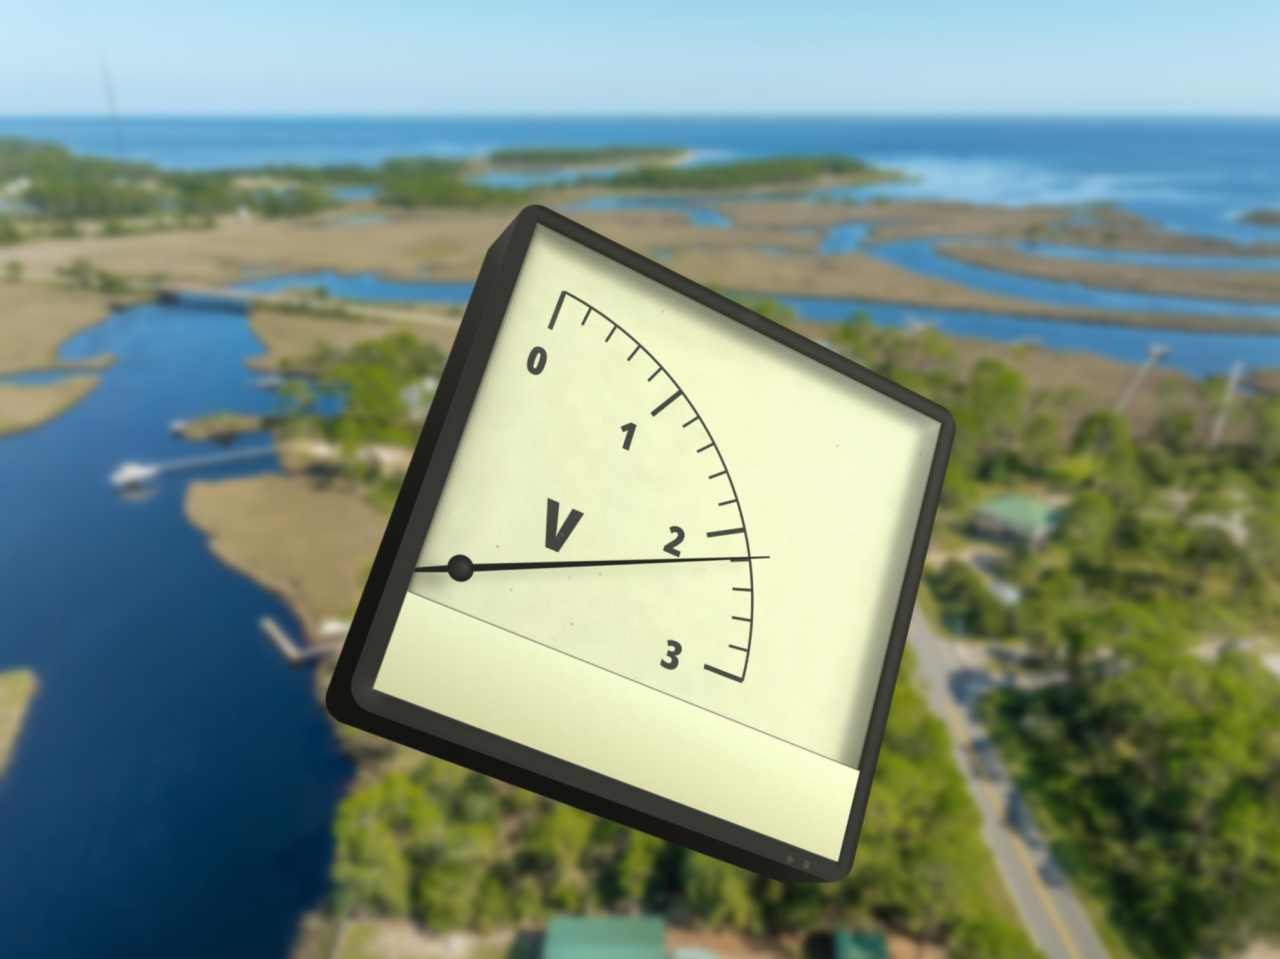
2.2 V
